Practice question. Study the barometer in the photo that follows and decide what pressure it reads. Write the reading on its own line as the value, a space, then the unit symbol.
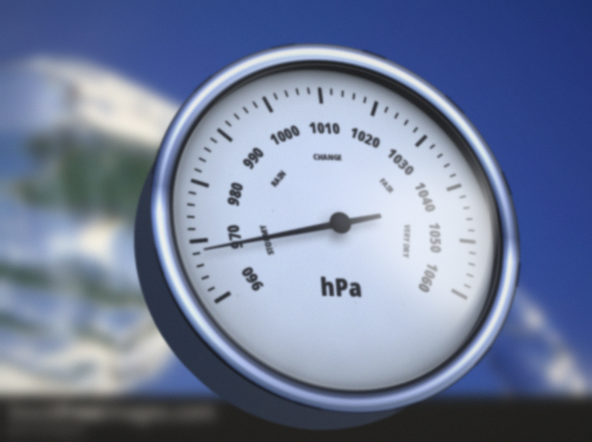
968 hPa
